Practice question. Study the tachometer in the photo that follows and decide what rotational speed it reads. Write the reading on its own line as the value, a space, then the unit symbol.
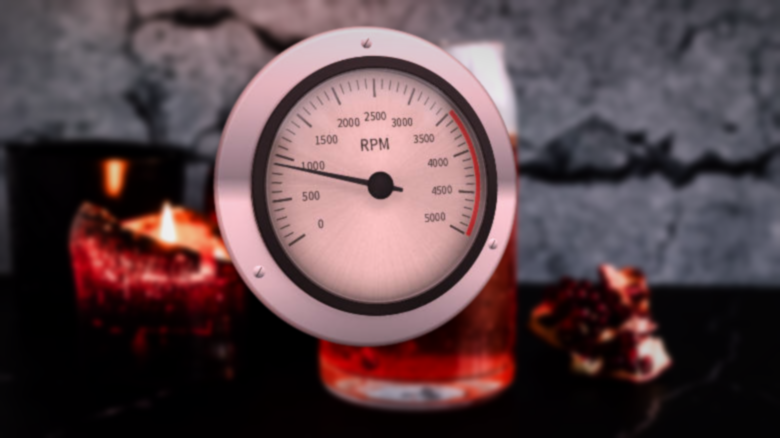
900 rpm
